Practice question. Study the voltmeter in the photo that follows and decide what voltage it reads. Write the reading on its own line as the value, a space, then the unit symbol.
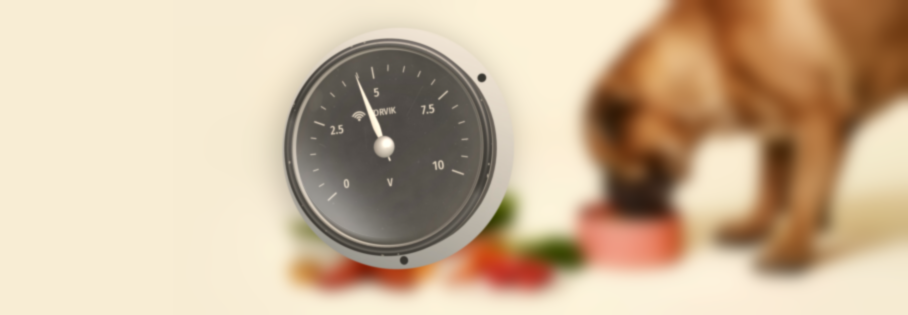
4.5 V
